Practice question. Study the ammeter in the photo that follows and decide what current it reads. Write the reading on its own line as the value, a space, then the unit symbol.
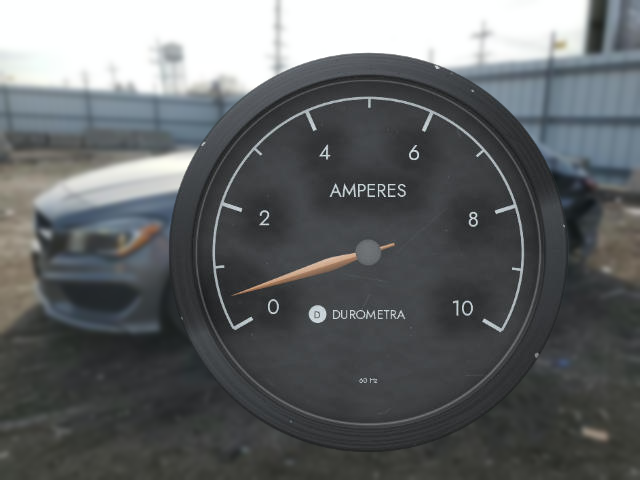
0.5 A
